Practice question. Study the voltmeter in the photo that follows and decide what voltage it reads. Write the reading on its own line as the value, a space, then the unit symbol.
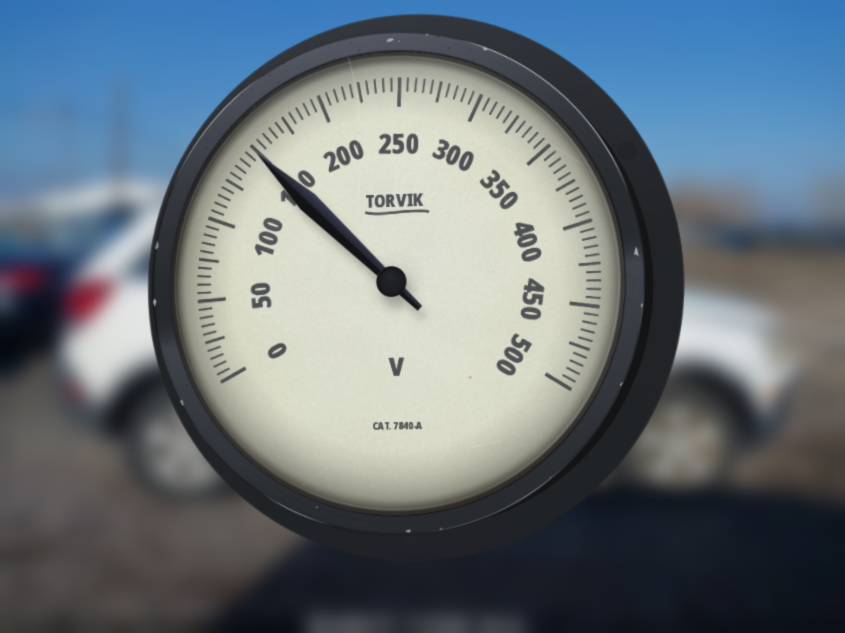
150 V
